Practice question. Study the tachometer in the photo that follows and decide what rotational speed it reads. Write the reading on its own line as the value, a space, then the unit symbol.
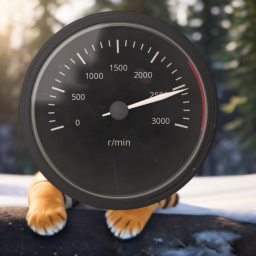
2550 rpm
